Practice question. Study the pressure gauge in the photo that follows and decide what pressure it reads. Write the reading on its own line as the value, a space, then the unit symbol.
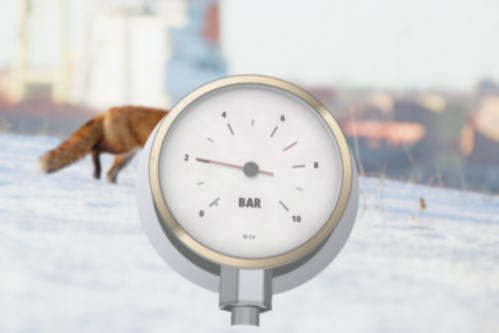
2 bar
